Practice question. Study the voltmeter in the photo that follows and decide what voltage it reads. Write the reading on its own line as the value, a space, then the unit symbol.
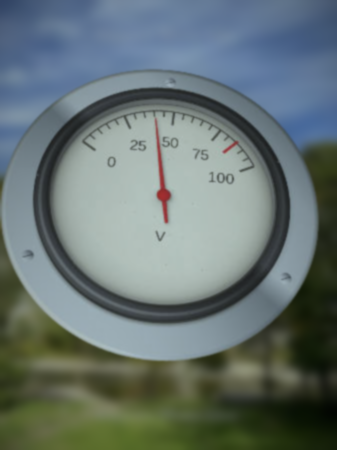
40 V
